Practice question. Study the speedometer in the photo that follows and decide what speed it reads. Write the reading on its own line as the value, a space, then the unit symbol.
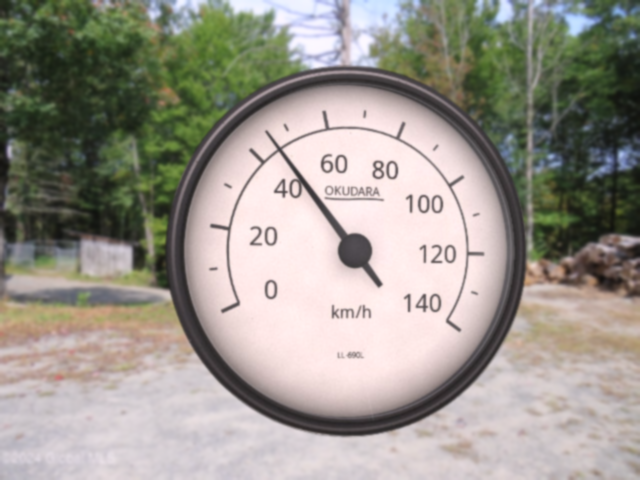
45 km/h
